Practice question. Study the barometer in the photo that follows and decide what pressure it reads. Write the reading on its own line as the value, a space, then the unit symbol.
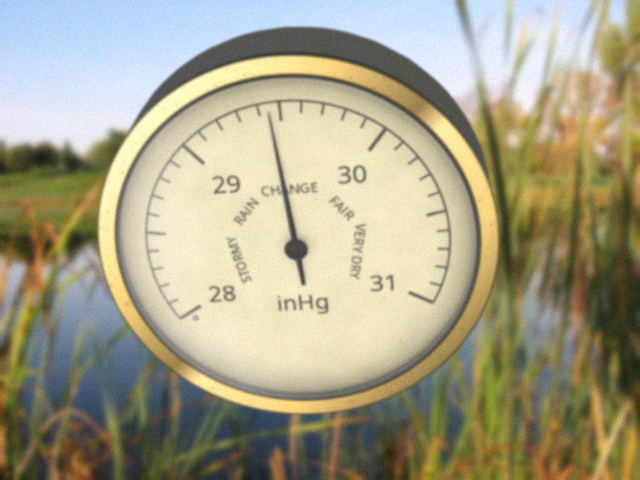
29.45 inHg
